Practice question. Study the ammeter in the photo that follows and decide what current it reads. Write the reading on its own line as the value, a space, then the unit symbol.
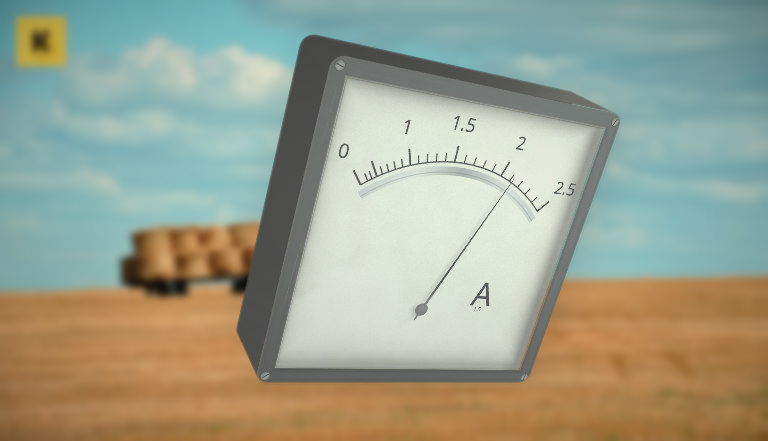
2.1 A
